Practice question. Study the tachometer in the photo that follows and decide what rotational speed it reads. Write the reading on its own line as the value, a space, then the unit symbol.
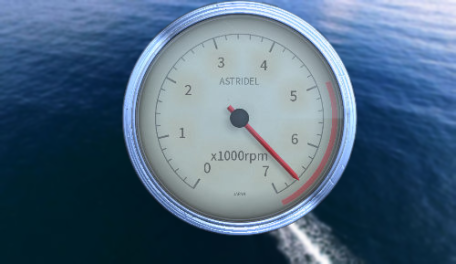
6600 rpm
